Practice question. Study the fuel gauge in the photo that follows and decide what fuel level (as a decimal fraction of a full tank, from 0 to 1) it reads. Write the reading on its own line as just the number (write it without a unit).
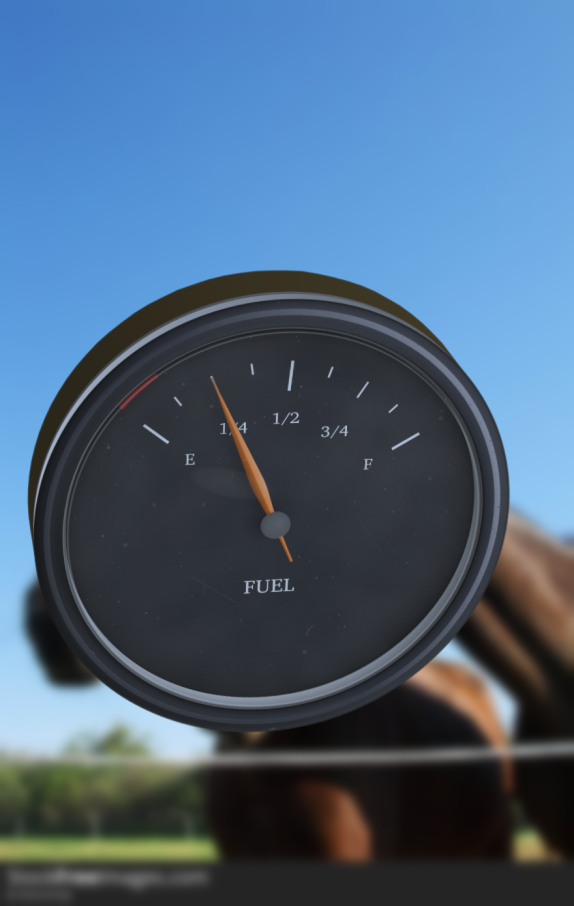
0.25
